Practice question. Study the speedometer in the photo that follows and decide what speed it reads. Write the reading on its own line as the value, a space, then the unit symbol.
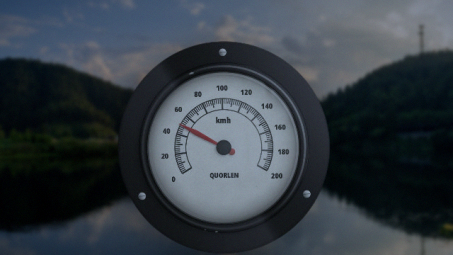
50 km/h
